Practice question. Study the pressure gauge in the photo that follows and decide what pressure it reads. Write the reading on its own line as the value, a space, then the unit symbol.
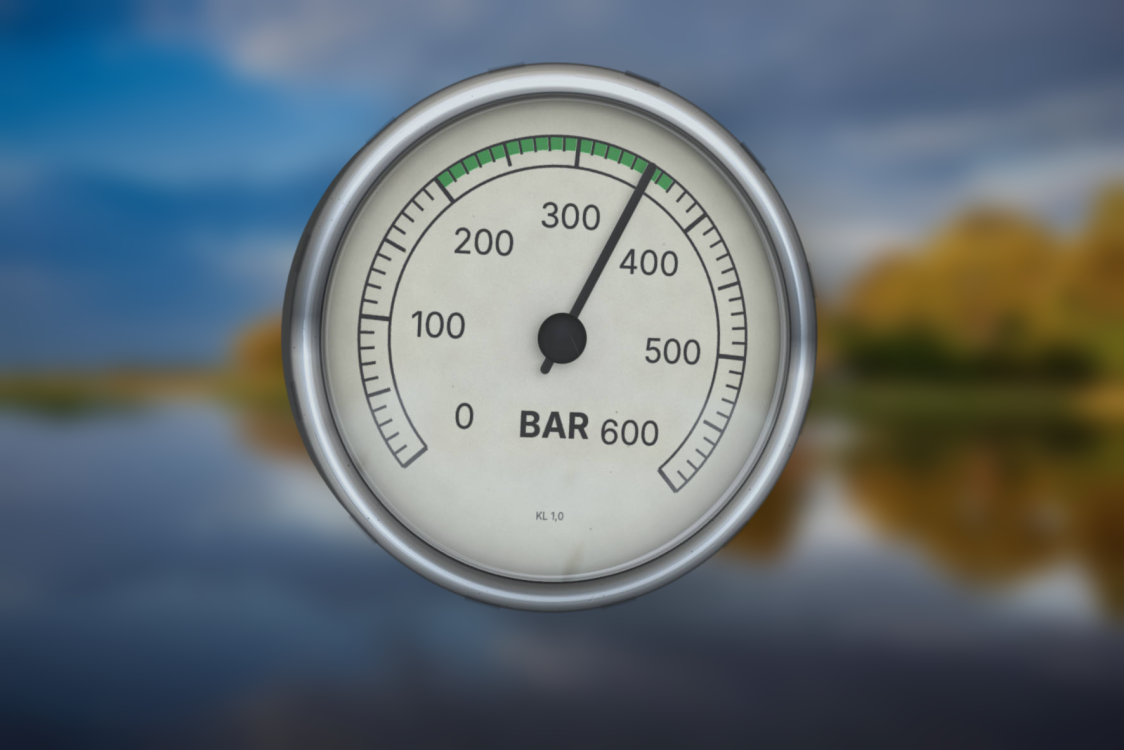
350 bar
